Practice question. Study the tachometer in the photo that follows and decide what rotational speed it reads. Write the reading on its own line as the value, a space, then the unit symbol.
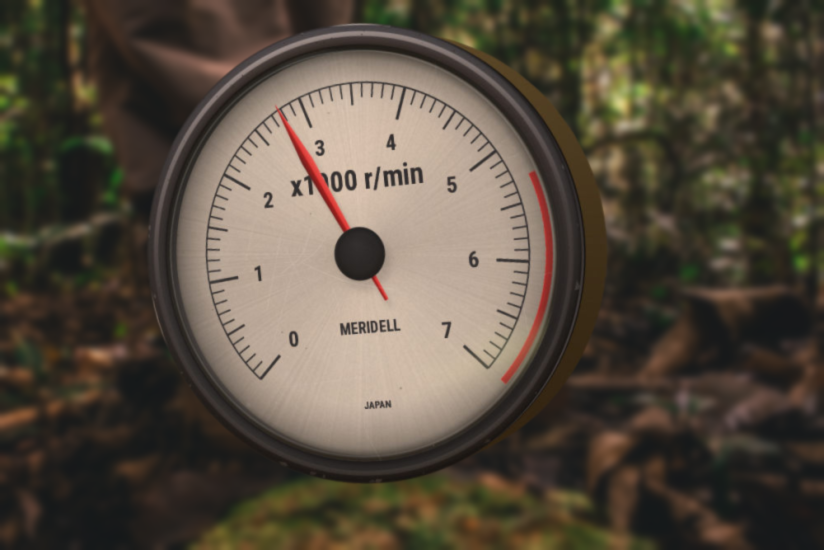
2800 rpm
